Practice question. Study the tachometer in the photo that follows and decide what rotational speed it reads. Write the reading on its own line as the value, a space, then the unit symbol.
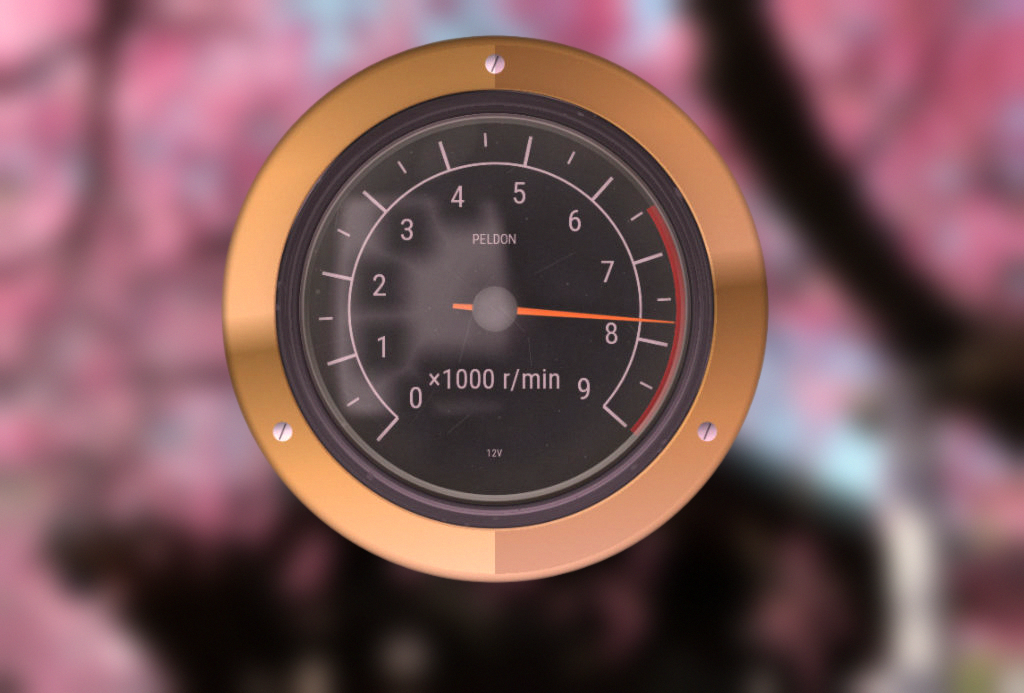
7750 rpm
